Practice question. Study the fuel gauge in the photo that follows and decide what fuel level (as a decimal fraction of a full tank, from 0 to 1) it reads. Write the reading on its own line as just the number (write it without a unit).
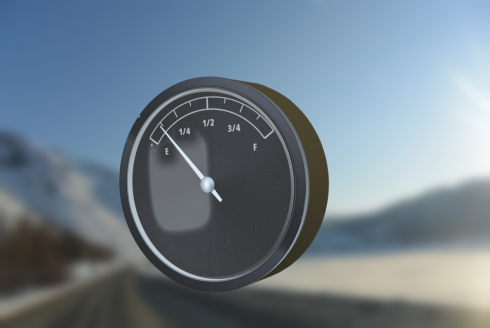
0.125
